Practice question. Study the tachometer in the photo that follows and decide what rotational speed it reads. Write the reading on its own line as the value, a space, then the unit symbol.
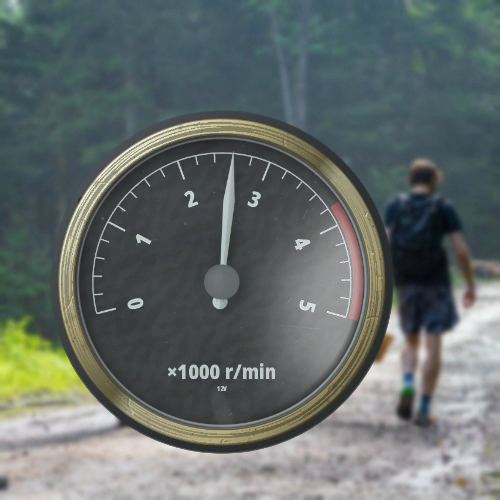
2600 rpm
